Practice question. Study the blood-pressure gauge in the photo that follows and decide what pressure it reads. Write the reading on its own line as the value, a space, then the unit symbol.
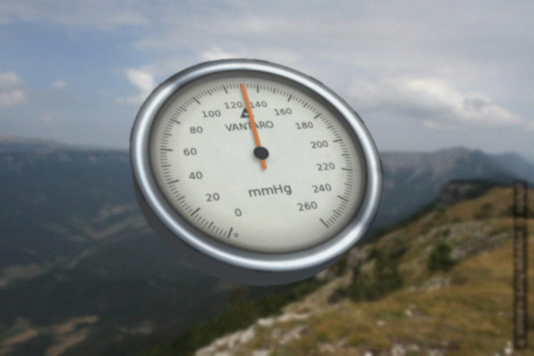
130 mmHg
